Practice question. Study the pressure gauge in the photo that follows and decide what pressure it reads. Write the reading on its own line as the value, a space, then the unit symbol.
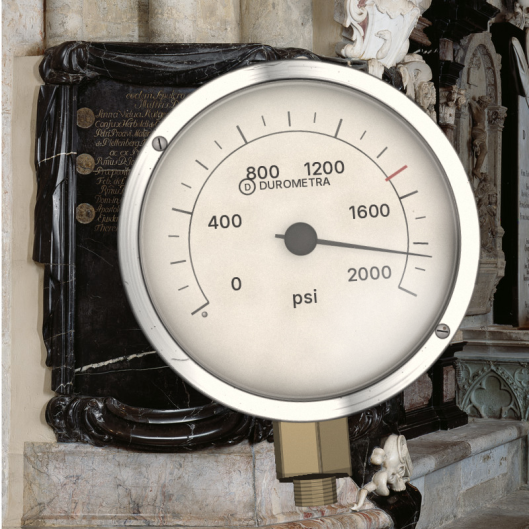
1850 psi
